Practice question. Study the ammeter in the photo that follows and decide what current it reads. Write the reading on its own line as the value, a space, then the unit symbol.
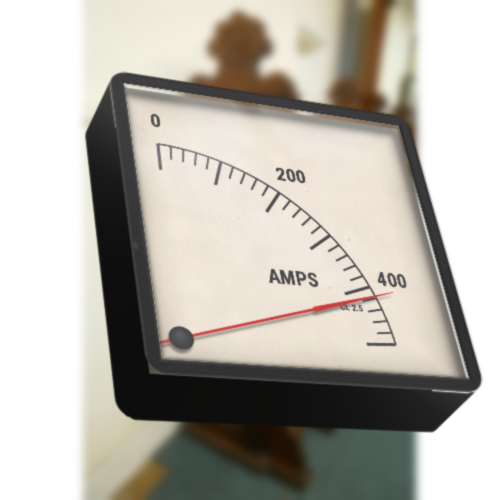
420 A
